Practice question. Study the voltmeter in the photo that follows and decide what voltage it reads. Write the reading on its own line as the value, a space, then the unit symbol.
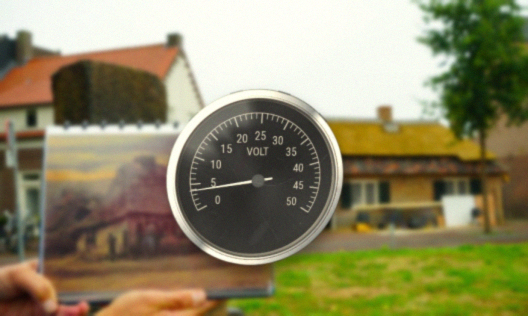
4 V
